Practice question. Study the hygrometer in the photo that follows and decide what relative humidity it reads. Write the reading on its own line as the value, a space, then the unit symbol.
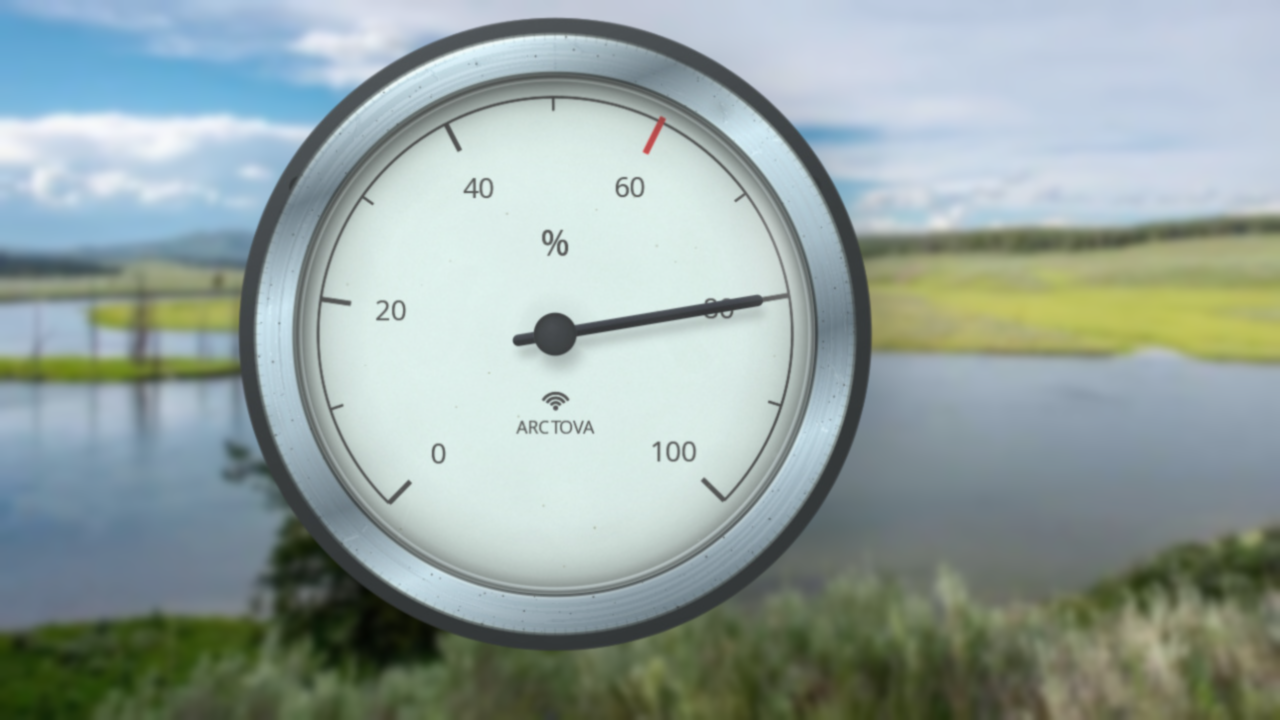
80 %
